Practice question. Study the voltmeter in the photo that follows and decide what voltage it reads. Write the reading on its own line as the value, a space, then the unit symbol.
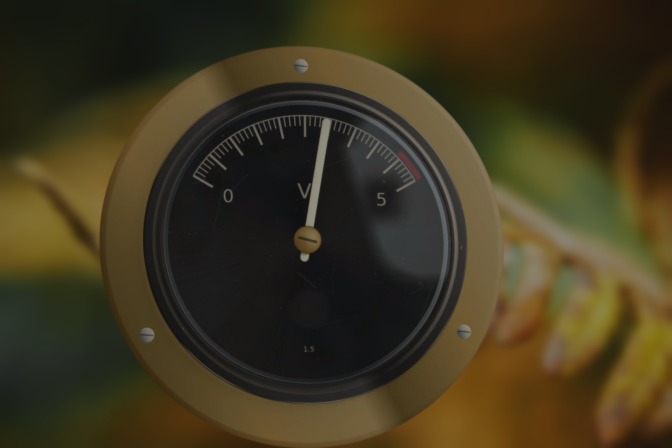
2.9 V
